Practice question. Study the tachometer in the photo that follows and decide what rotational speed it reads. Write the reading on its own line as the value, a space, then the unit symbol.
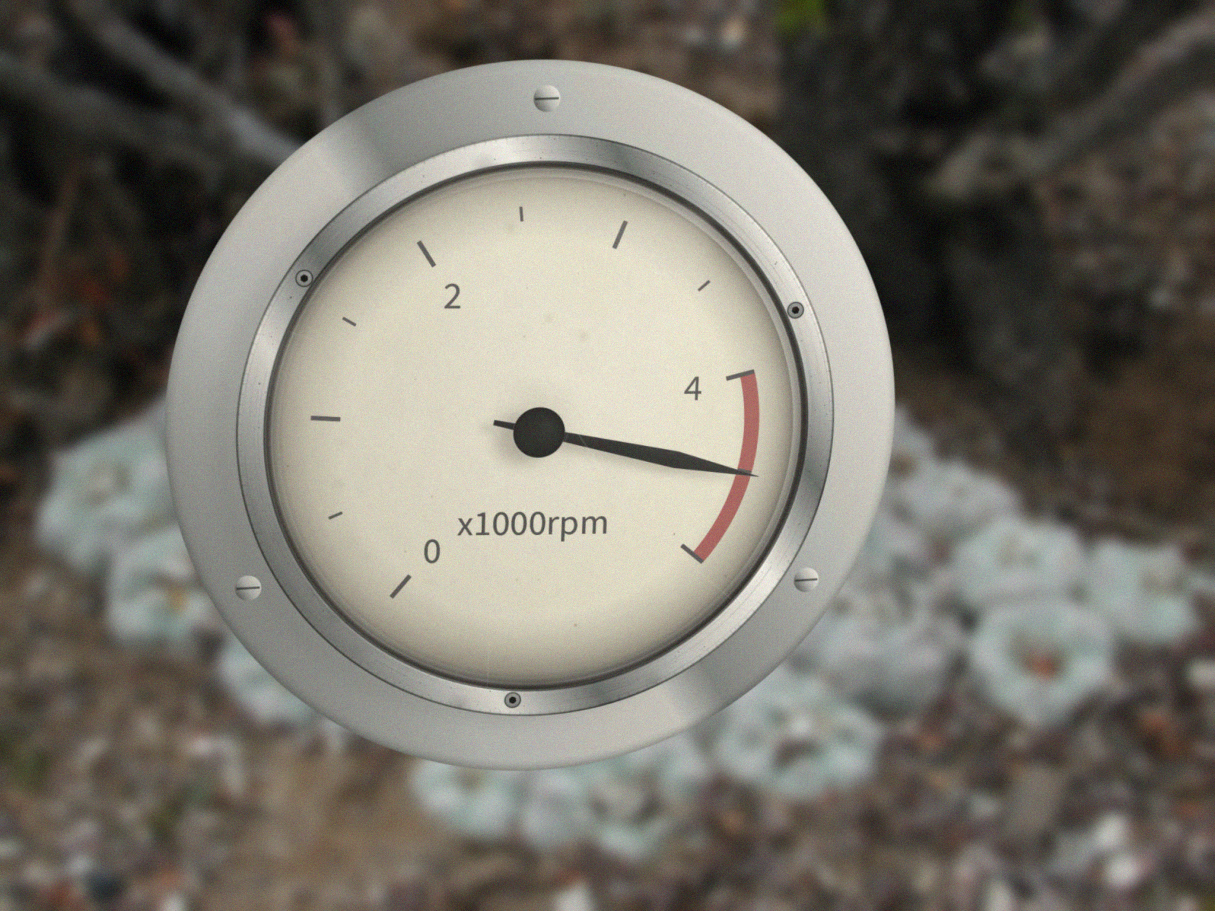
4500 rpm
